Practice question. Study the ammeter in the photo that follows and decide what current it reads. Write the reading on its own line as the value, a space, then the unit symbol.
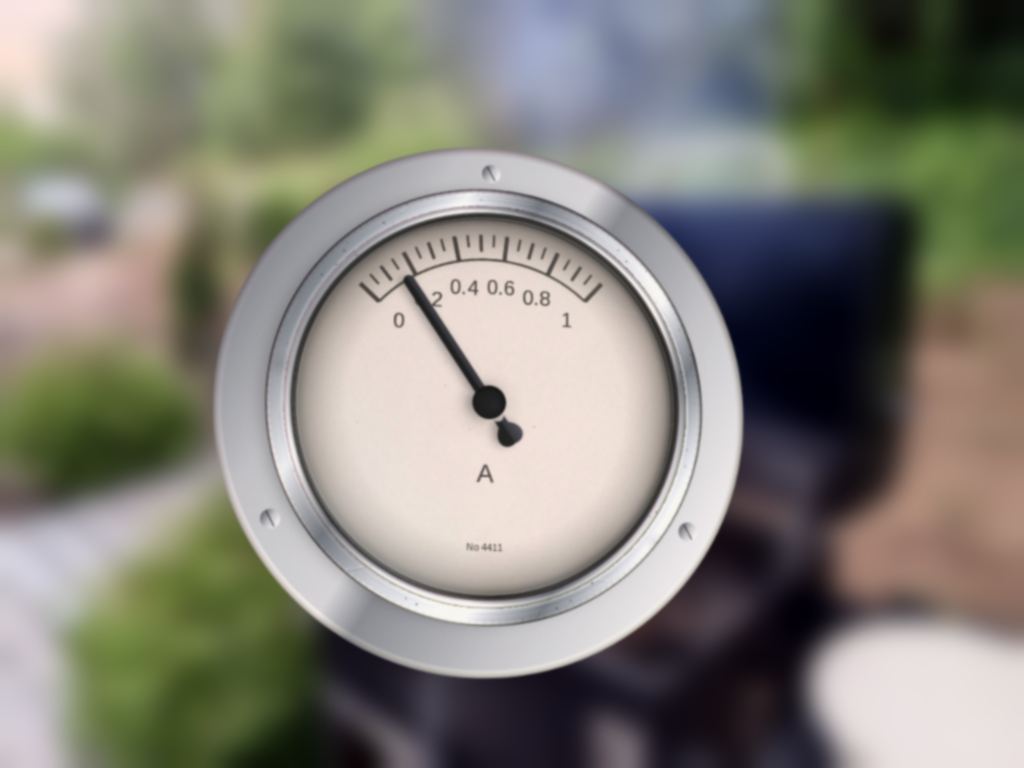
0.15 A
